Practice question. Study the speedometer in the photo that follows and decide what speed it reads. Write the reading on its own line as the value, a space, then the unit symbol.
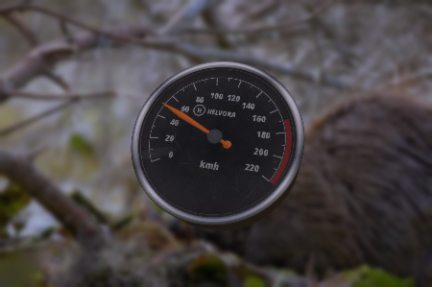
50 km/h
